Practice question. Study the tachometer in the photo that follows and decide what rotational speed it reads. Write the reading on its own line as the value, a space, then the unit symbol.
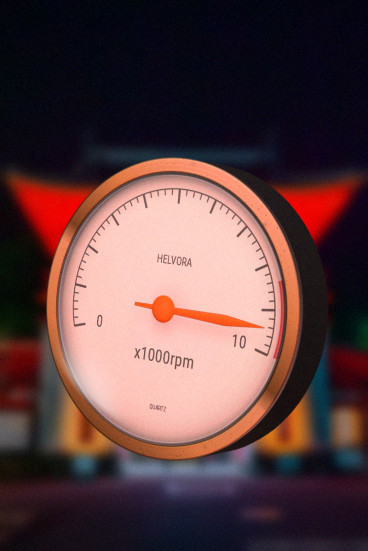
9400 rpm
